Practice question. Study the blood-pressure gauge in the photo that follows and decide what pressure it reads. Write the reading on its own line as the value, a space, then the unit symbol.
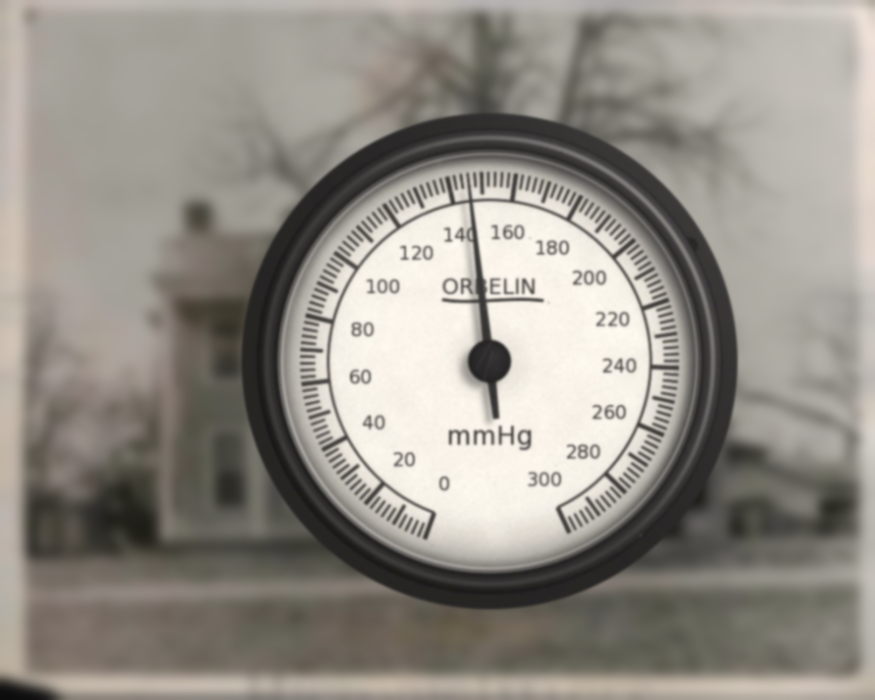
146 mmHg
